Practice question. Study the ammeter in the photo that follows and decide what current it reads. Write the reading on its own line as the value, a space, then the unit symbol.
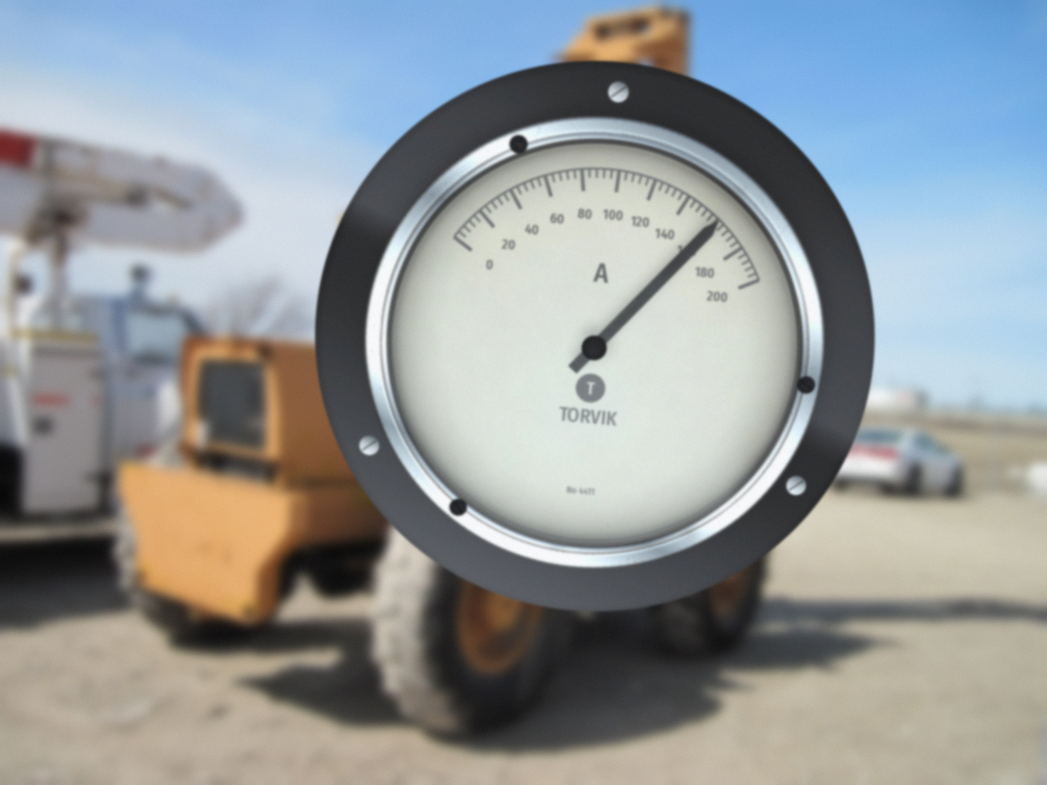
160 A
